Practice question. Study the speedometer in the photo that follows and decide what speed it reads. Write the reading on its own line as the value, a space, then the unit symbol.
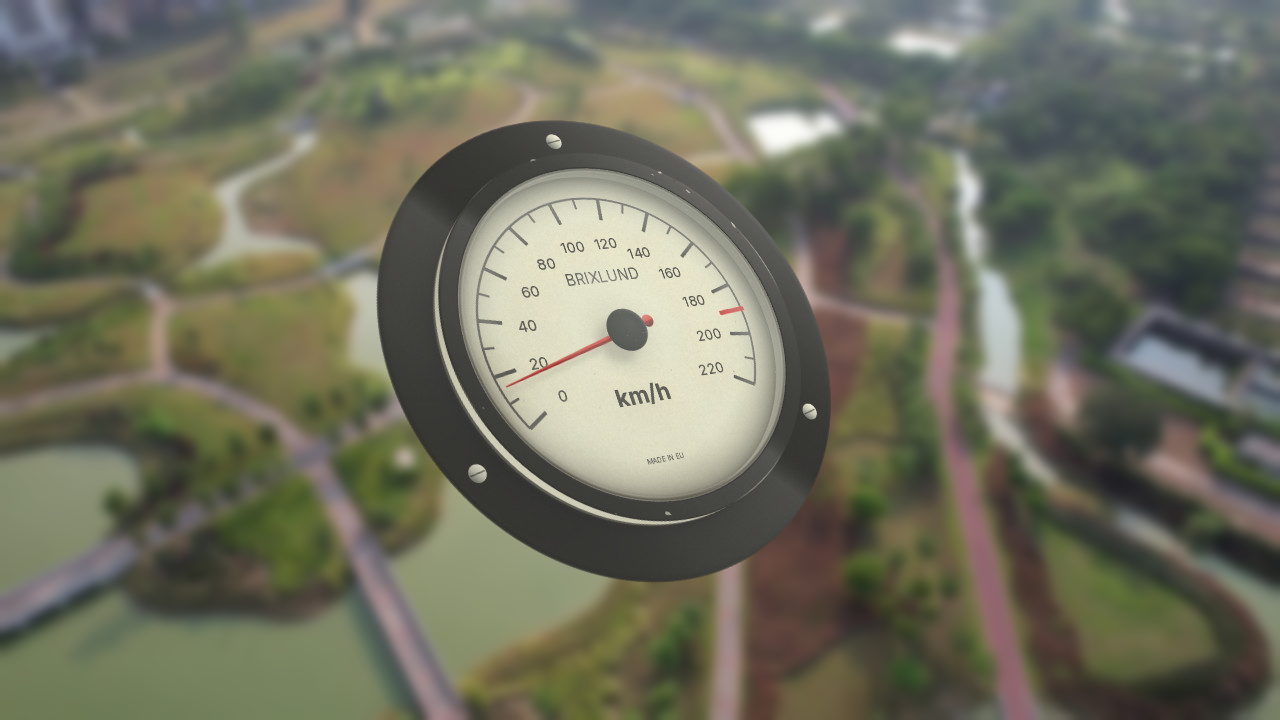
15 km/h
